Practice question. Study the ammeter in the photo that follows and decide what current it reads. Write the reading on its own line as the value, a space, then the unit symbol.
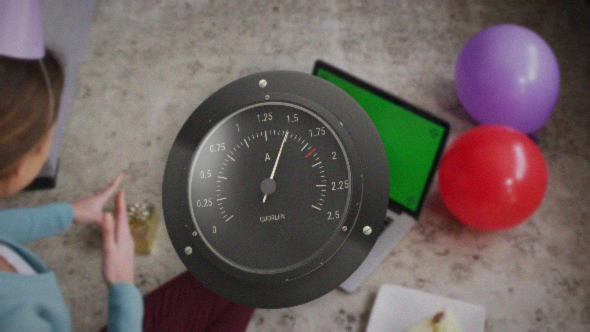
1.5 A
